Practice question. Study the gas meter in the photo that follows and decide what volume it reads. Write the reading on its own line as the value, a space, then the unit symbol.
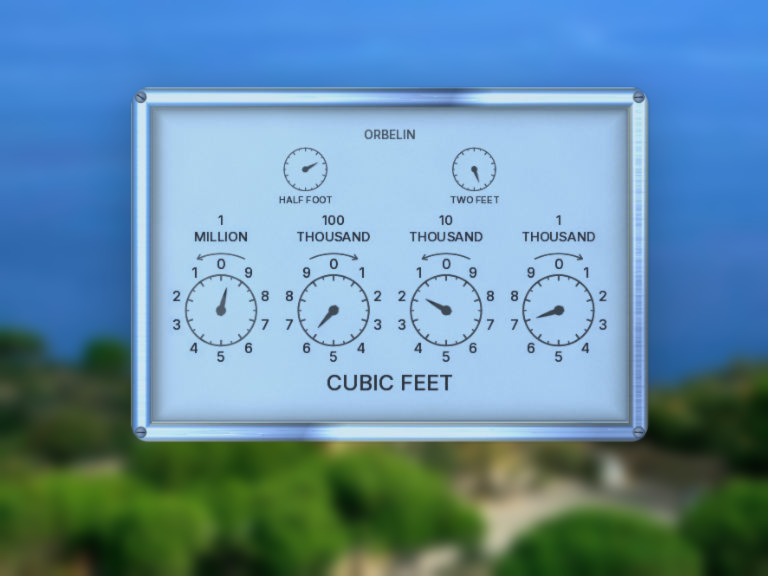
961700 ft³
